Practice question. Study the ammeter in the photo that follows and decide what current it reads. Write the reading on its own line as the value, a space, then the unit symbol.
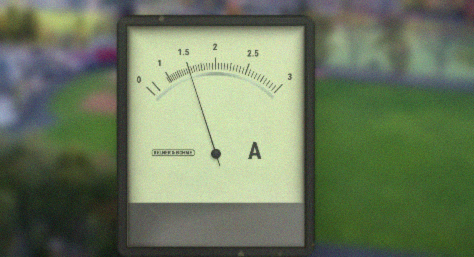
1.5 A
